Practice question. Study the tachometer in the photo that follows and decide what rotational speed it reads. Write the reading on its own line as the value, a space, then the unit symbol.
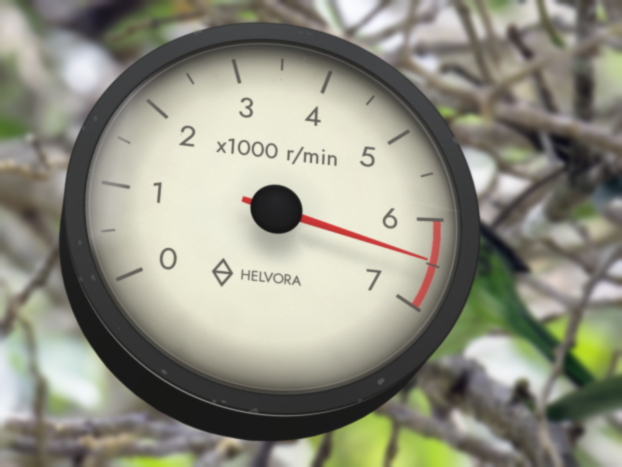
6500 rpm
